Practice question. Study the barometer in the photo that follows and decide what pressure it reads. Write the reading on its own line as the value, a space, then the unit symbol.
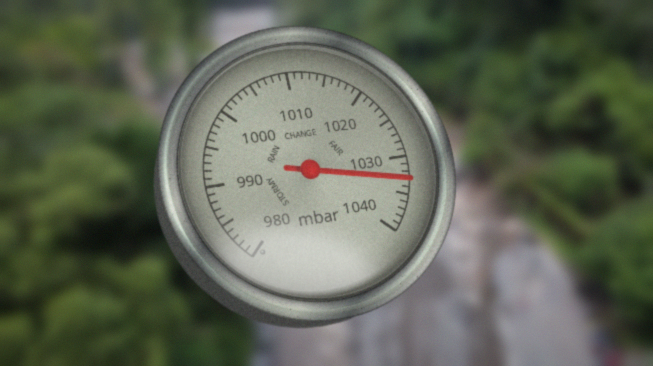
1033 mbar
